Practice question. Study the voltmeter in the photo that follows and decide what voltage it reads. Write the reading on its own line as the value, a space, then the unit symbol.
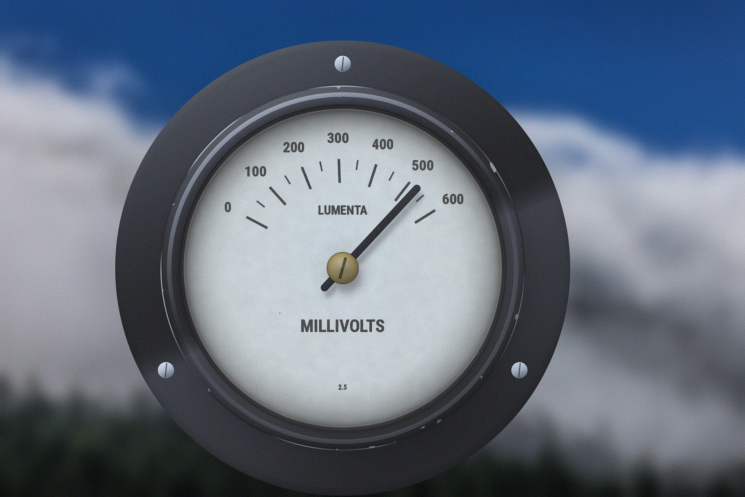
525 mV
